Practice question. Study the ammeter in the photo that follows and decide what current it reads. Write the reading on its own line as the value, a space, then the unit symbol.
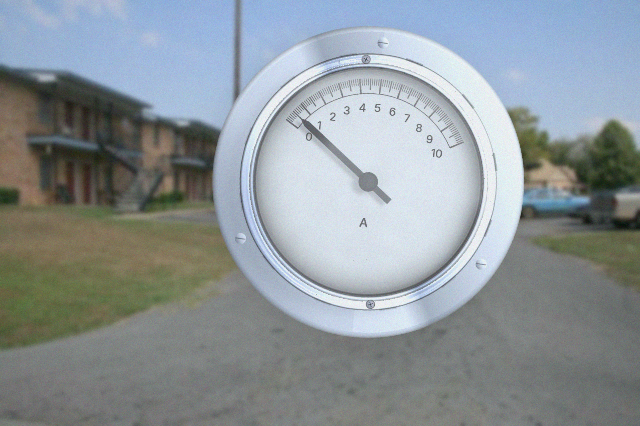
0.5 A
